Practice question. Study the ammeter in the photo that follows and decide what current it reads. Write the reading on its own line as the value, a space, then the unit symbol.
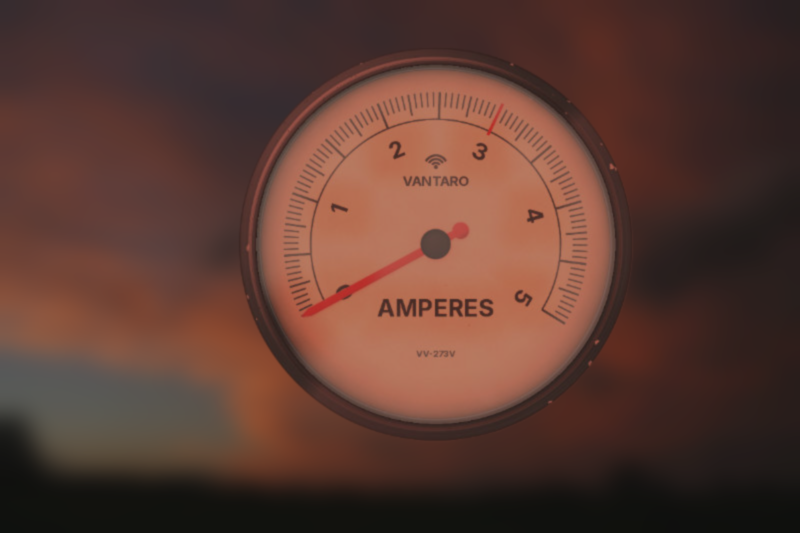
0 A
